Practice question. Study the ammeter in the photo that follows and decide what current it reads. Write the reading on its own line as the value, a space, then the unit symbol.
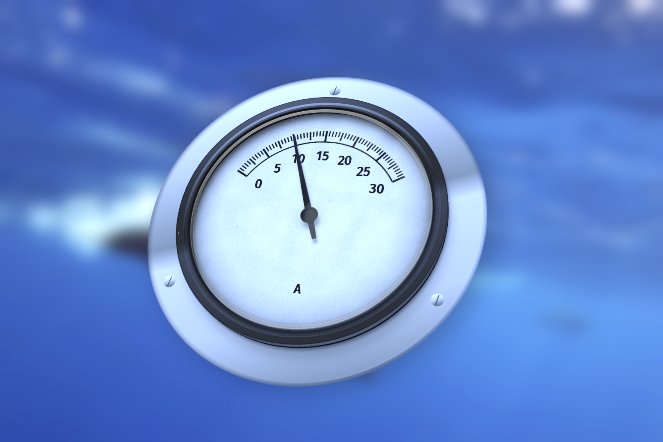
10 A
